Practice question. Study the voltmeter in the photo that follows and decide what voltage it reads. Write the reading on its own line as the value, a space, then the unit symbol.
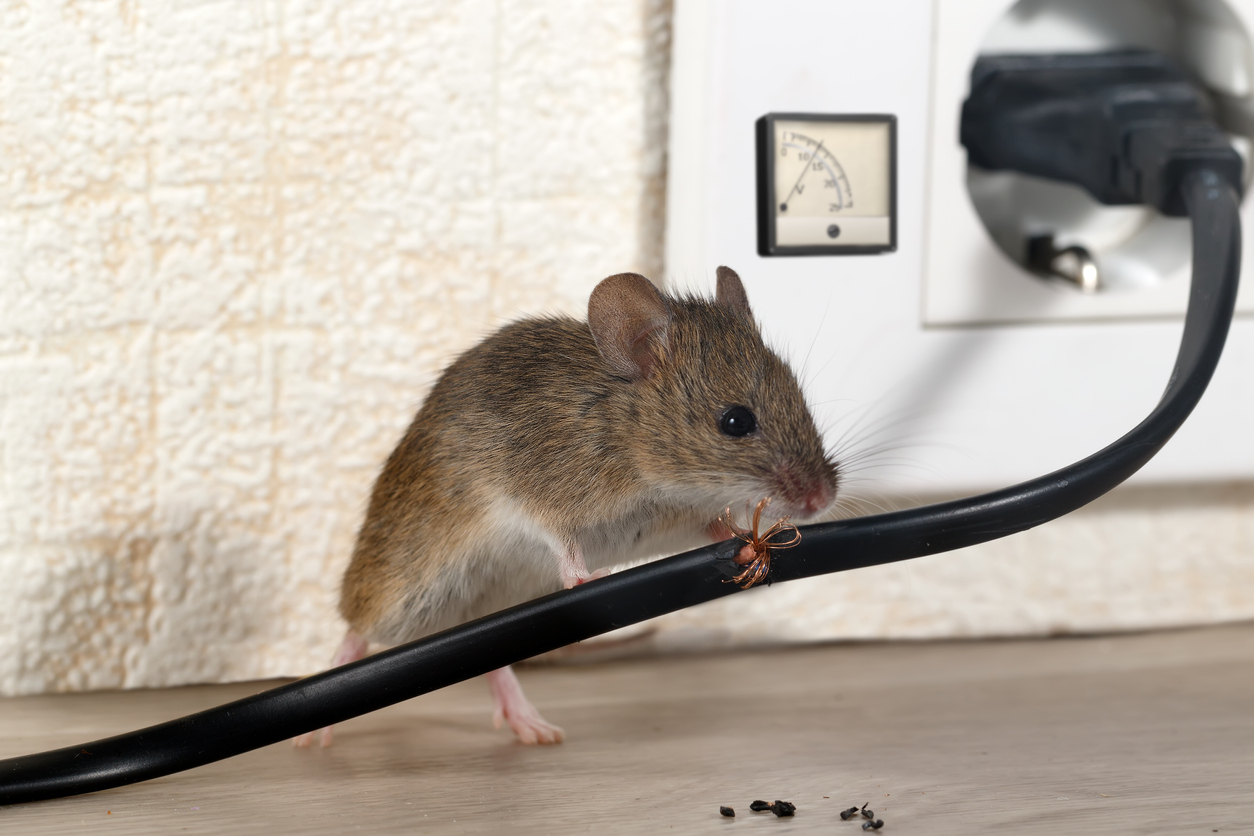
12.5 V
